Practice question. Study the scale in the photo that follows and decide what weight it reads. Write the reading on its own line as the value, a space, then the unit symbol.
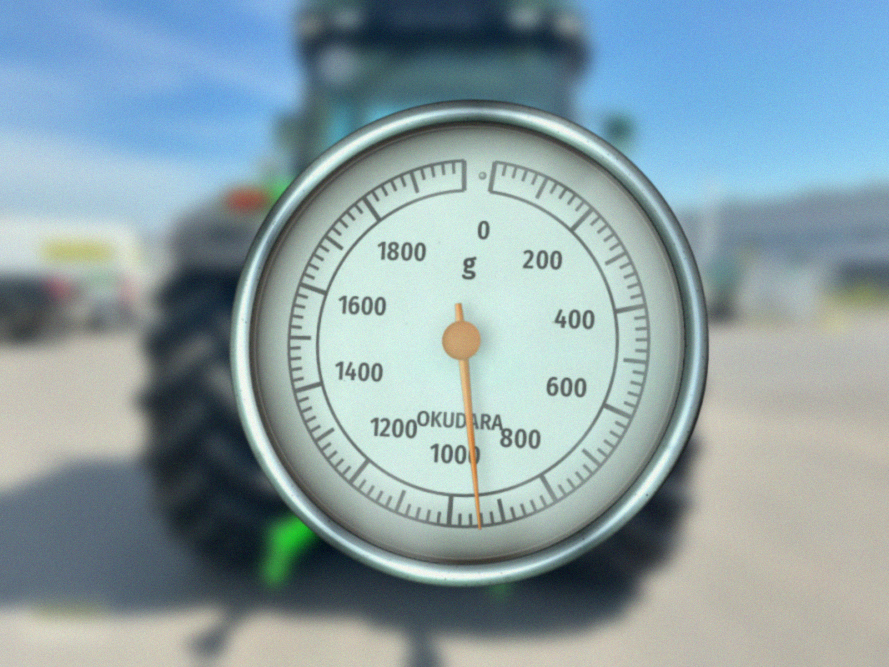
940 g
